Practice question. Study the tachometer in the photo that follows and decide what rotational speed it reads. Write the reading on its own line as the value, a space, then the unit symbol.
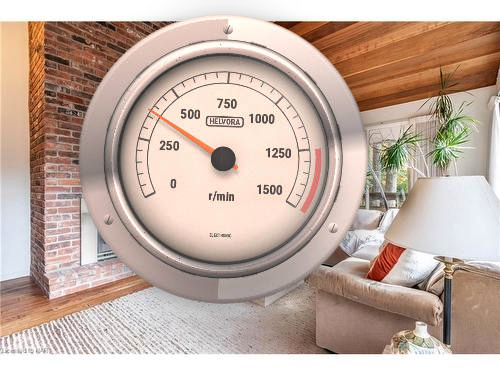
375 rpm
